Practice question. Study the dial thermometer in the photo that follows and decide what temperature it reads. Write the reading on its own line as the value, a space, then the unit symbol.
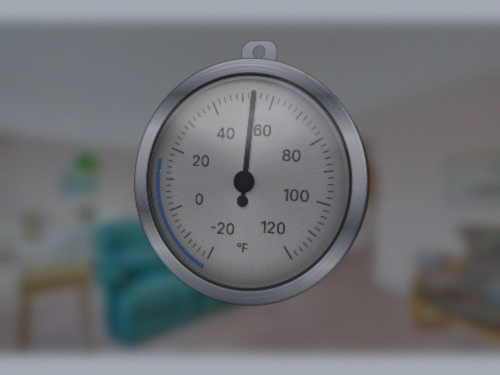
54 °F
